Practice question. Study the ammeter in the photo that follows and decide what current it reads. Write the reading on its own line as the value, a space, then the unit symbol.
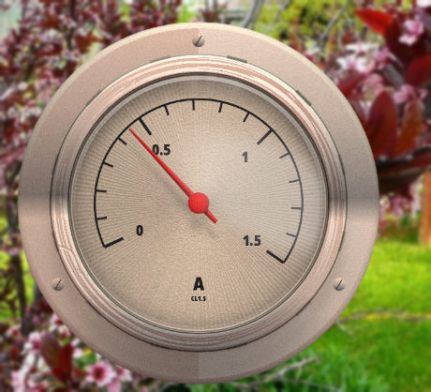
0.45 A
